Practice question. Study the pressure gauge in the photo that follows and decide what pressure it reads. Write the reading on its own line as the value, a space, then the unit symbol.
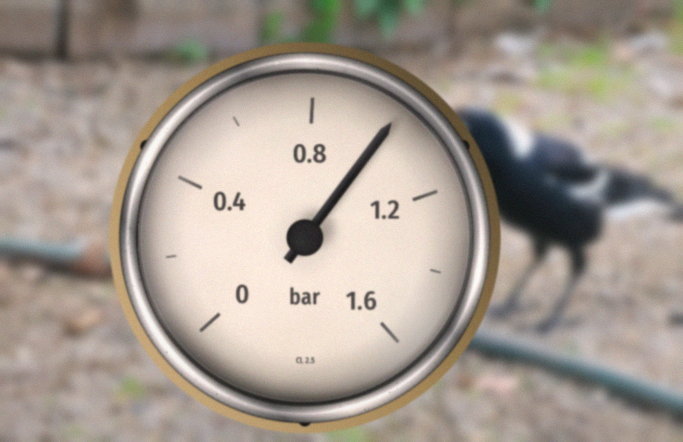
1 bar
